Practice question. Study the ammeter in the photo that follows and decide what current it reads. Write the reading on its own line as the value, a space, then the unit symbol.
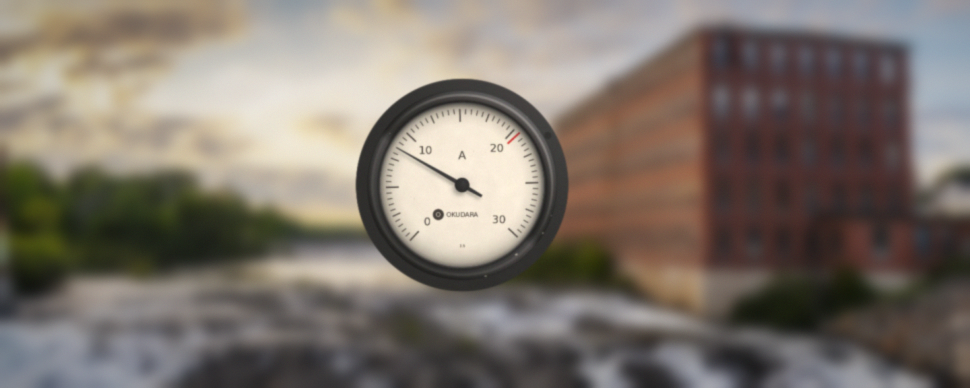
8.5 A
